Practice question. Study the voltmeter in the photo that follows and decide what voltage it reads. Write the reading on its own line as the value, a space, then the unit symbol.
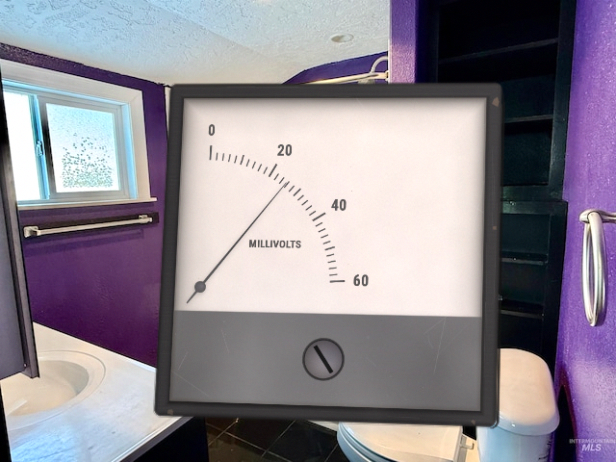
26 mV
